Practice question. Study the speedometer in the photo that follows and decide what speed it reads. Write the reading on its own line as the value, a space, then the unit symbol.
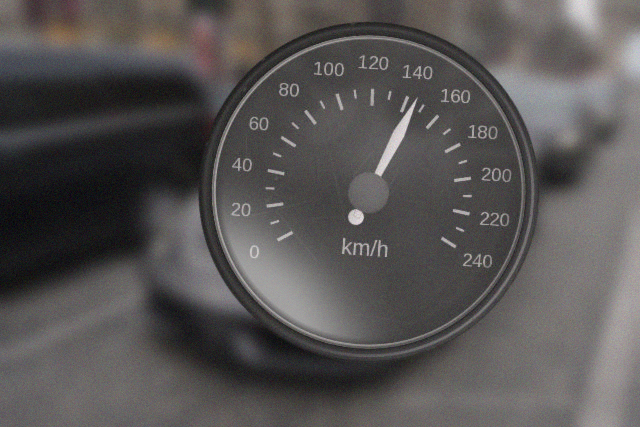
145 km/h
